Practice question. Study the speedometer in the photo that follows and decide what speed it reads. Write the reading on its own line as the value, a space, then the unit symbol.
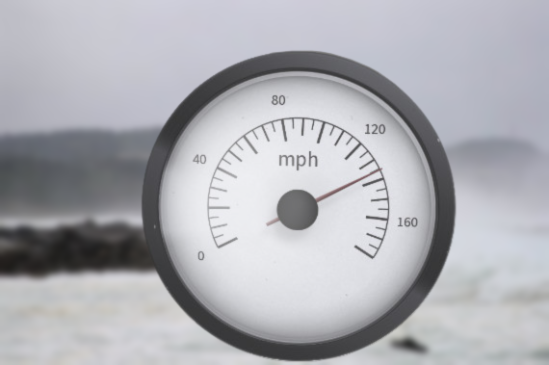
135 mph
